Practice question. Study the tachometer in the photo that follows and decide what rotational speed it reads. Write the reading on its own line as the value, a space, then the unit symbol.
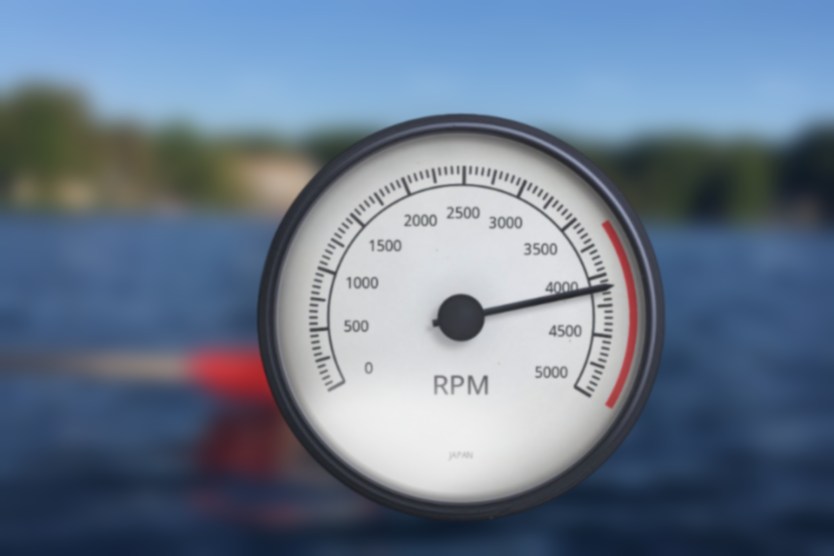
4100 rpm
